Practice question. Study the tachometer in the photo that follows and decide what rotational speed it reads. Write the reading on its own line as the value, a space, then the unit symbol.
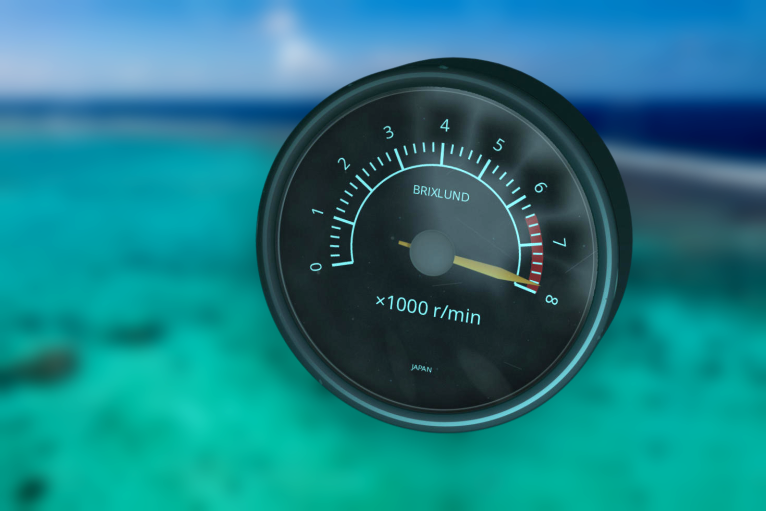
7800 rpm
